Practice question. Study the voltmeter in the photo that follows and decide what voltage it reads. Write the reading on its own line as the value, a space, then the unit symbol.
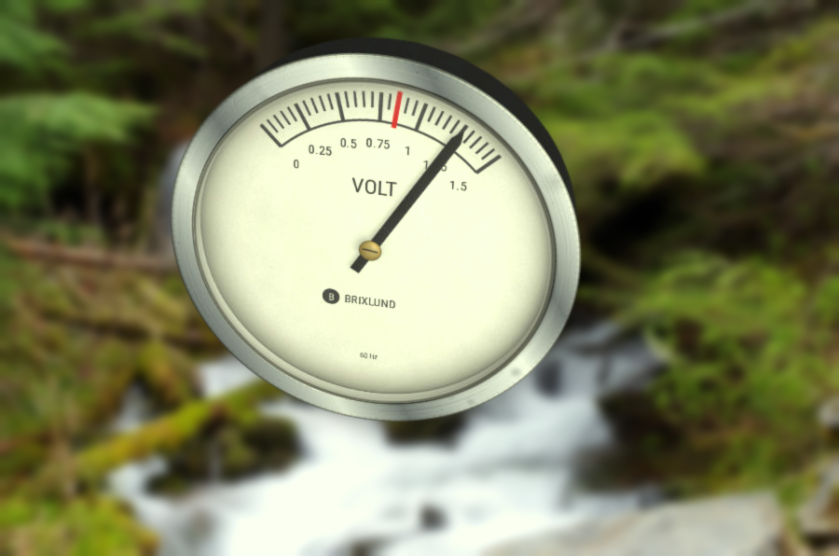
1.25 V
